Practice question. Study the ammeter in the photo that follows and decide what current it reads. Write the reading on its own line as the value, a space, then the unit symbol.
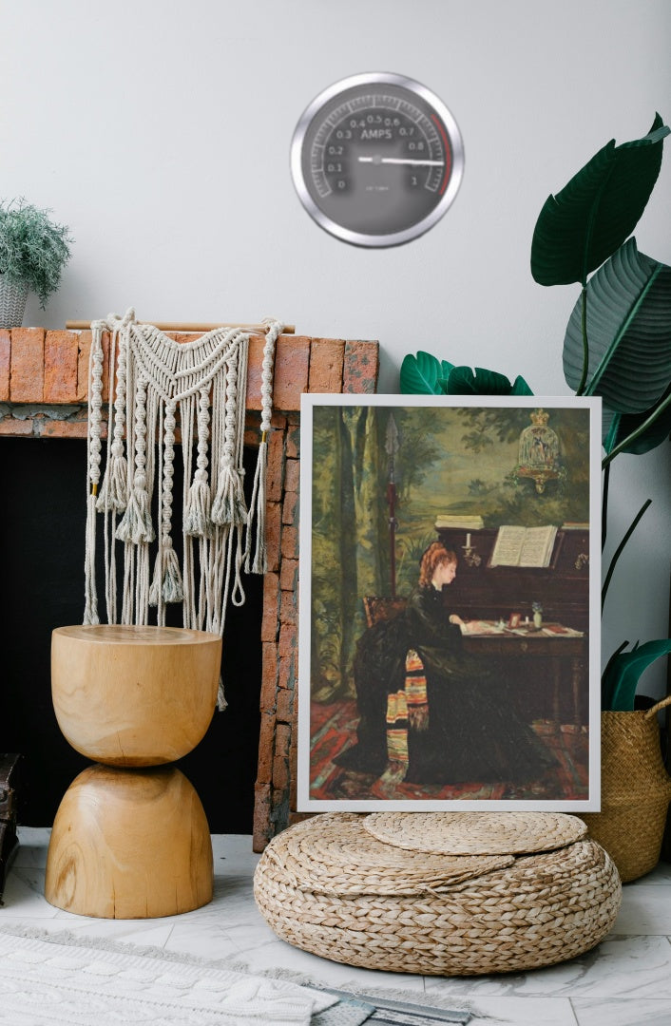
0.9 A
